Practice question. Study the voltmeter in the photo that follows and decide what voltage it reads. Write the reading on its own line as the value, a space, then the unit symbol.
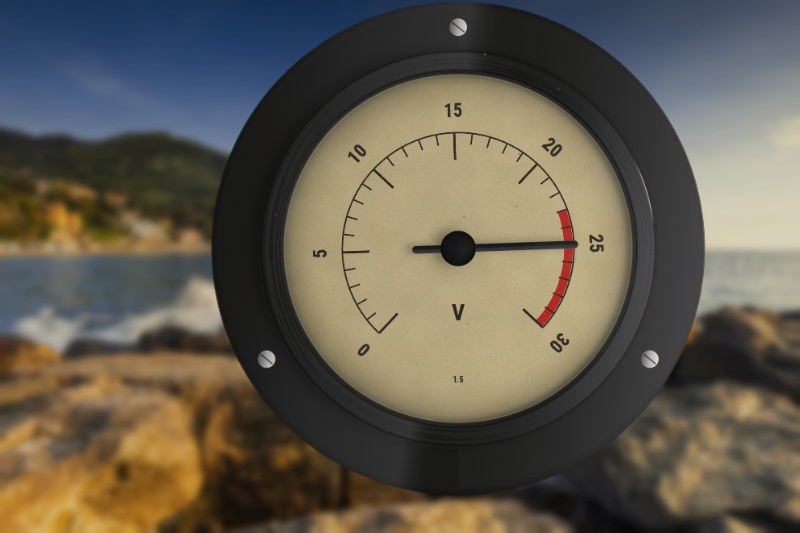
25 V
